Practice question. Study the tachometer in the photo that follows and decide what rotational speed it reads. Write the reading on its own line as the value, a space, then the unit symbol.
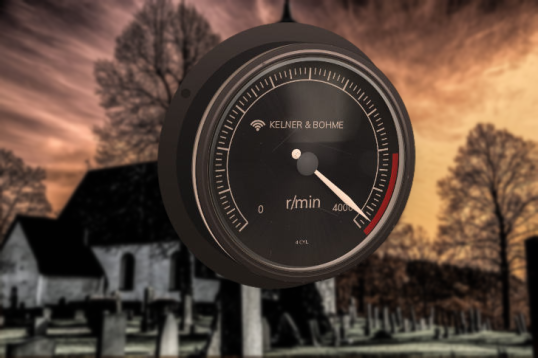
3900 rpm
